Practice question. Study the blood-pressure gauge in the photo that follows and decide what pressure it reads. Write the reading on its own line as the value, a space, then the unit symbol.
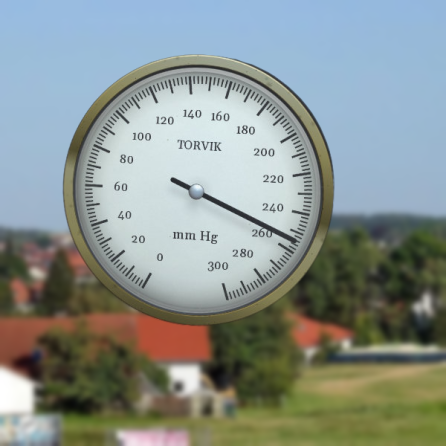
254 mmHg
